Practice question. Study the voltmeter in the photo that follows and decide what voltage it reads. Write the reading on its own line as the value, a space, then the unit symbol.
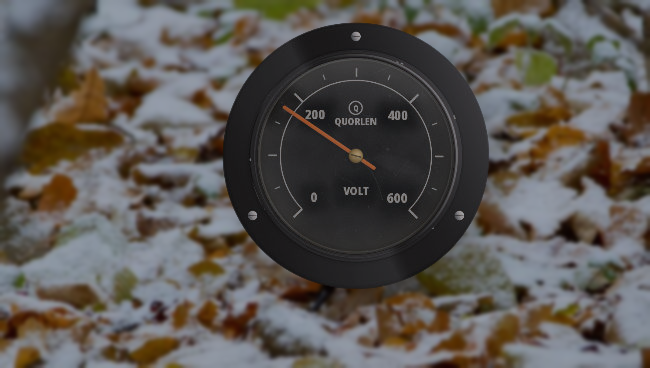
175 V
